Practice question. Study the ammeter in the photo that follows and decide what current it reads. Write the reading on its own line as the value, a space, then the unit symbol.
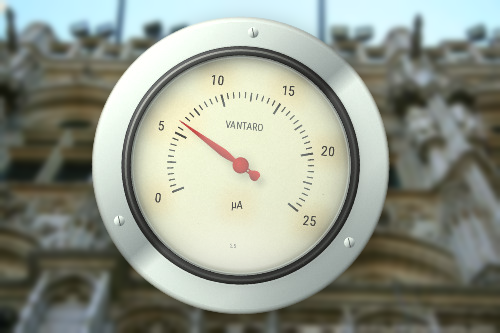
6 µA
